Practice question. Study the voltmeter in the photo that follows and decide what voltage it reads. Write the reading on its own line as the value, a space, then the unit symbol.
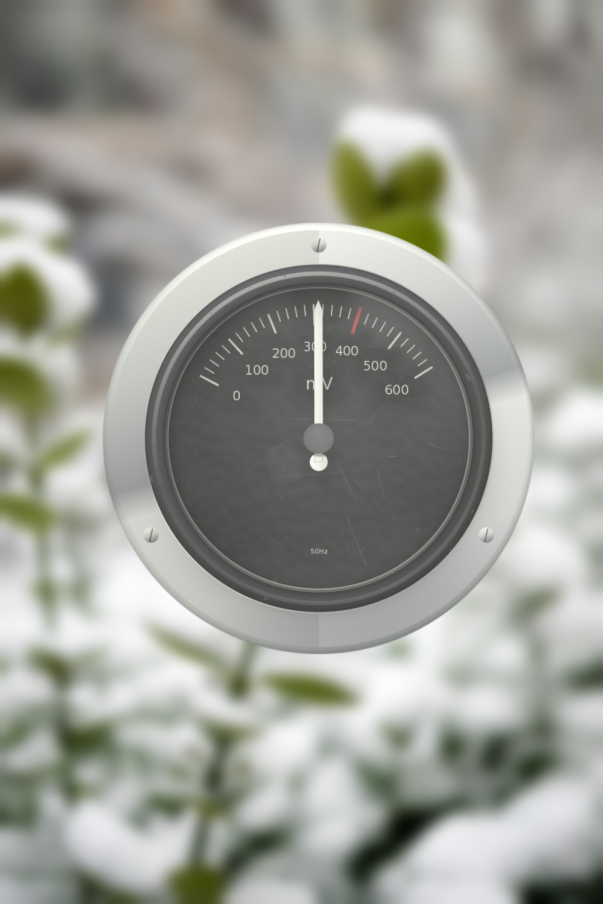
310 mV
